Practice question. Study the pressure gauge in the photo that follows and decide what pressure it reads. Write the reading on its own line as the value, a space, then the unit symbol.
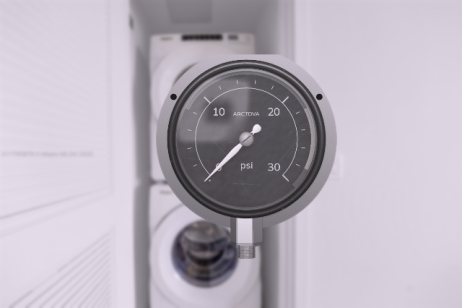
0 psi
